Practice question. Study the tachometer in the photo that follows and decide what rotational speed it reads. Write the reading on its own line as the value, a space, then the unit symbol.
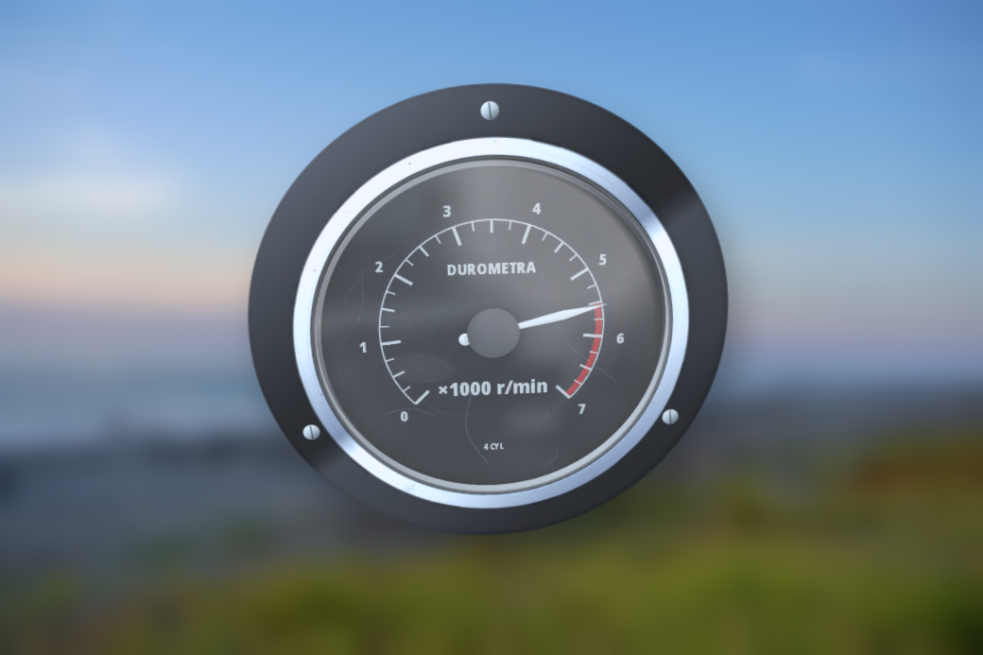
5500 rpm
